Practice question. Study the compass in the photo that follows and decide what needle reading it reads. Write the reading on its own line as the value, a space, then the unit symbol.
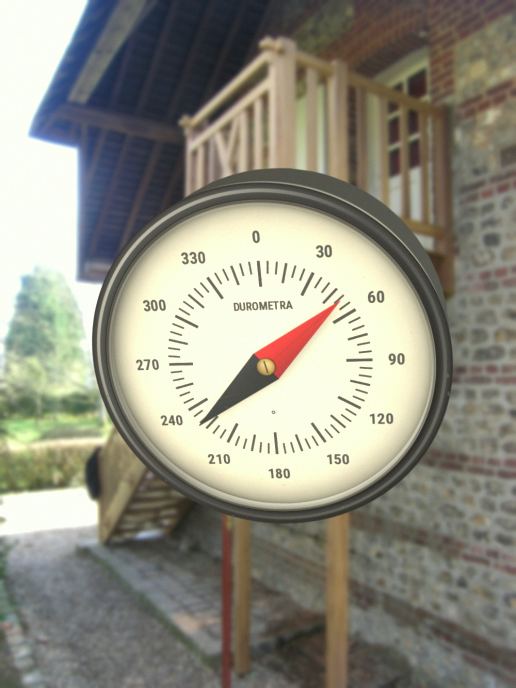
50 °
